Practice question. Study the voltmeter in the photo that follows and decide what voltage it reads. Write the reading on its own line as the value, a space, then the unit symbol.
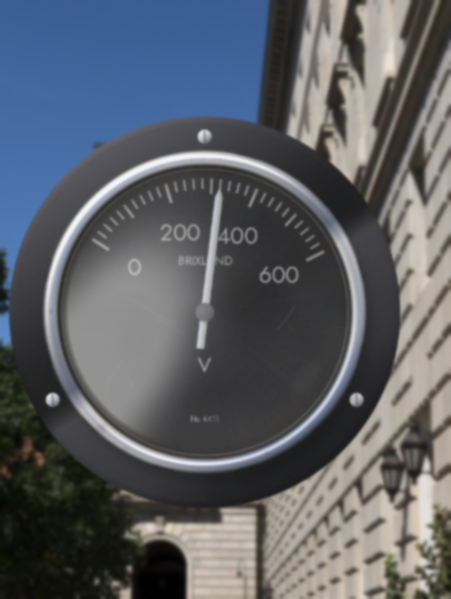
320 V
